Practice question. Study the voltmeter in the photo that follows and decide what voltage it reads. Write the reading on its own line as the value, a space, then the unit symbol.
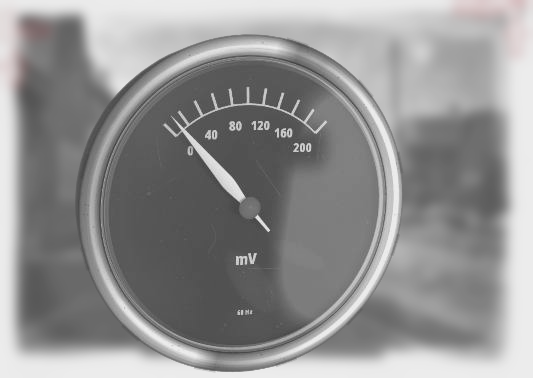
10 mV
